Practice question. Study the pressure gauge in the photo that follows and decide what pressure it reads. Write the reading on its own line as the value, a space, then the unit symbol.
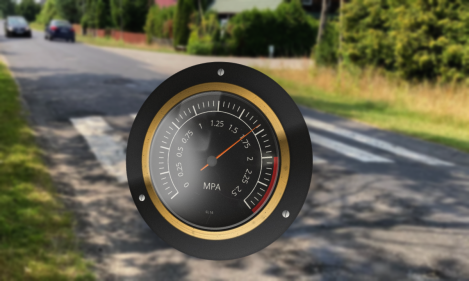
1.7 MPa
